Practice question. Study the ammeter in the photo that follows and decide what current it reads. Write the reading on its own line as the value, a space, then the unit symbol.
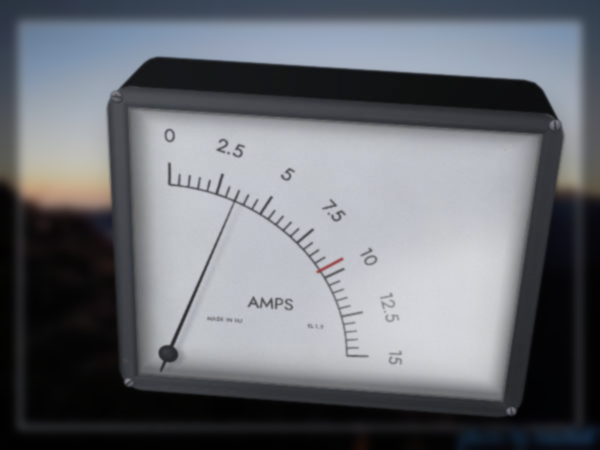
3.5 A
